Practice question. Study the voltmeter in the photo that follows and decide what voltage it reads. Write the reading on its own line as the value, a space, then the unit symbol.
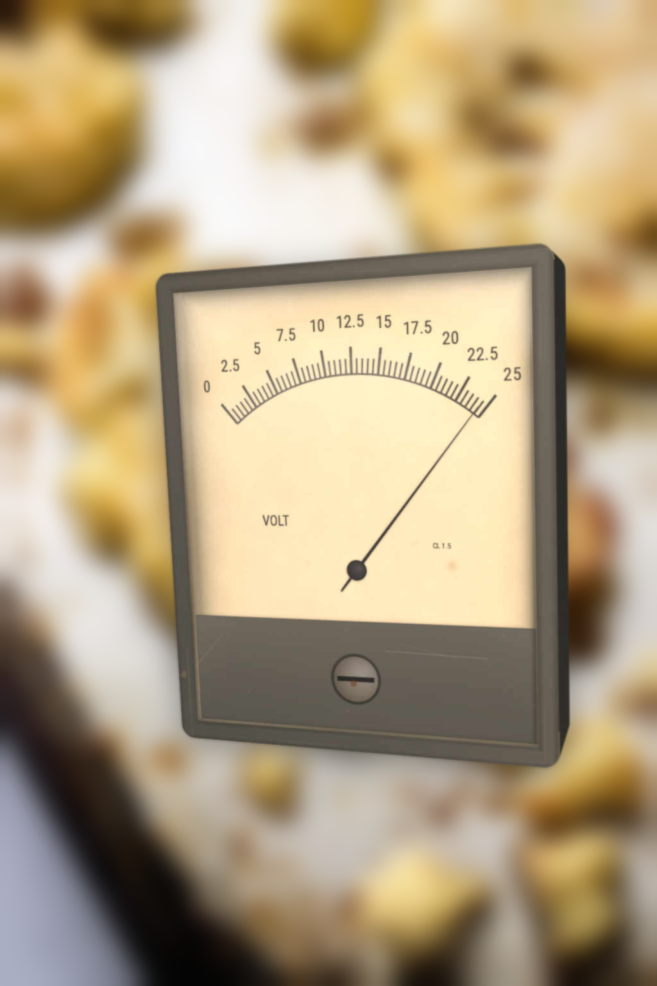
24.5 V
